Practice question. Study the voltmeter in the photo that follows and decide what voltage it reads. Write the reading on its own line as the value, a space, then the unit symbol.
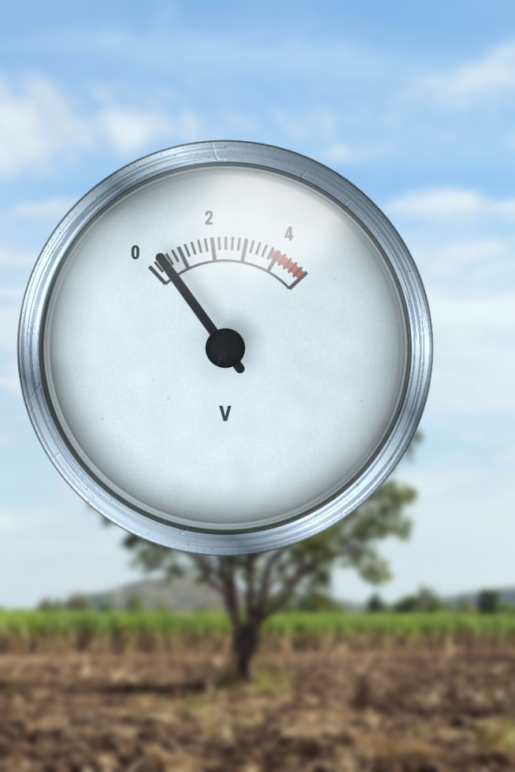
0.4 V
